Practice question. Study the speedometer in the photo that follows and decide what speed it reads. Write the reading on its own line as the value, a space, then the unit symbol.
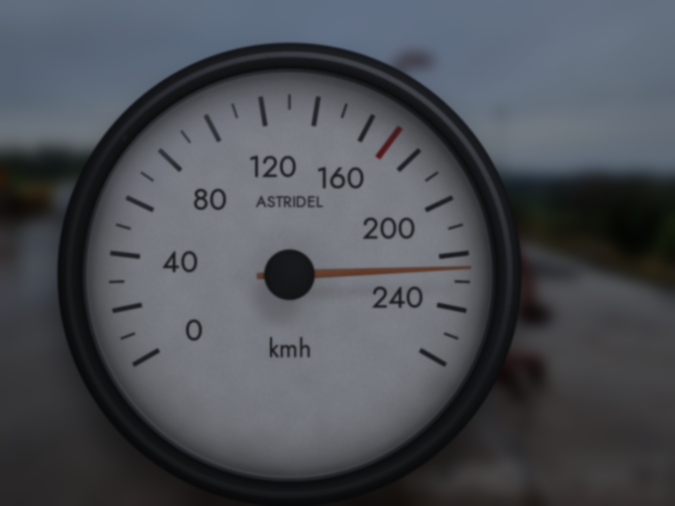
225 km/h
